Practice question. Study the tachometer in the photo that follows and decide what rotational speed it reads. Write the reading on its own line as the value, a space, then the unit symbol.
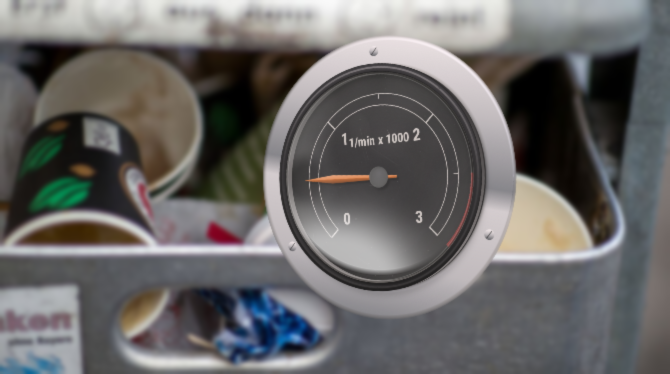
500 rpm
